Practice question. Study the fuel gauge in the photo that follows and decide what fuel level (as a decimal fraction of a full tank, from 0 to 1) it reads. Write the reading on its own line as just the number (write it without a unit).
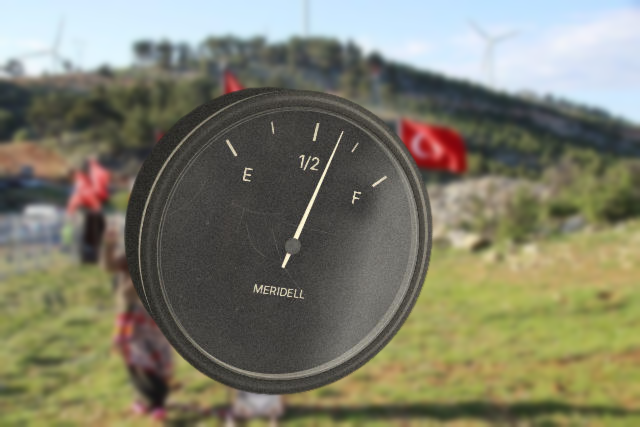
0.625
